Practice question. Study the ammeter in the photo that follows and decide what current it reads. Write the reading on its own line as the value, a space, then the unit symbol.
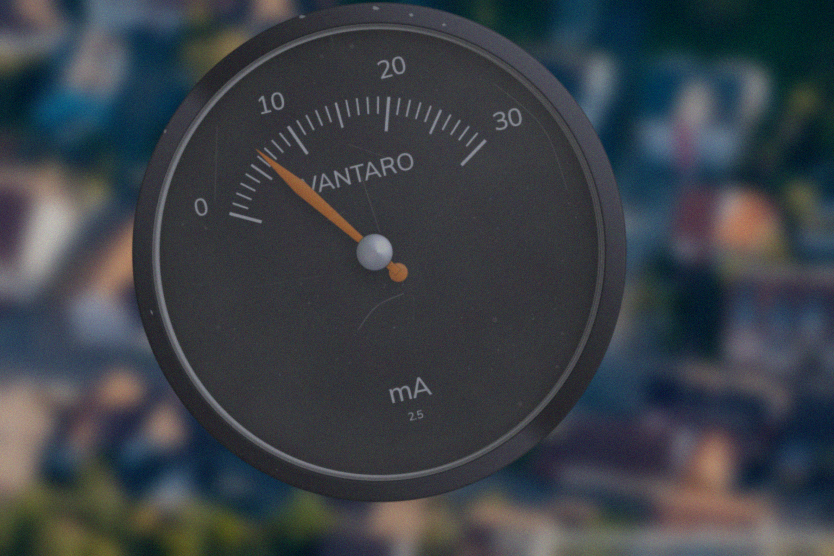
6.5 mA
